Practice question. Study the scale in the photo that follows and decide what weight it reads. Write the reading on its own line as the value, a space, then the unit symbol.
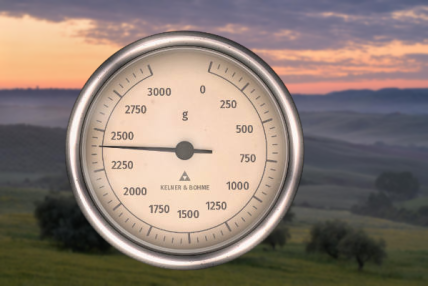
2400 g
